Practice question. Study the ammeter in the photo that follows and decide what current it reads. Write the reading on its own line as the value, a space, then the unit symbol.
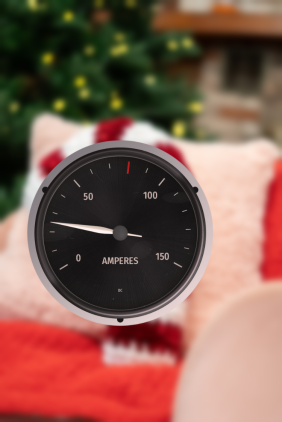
25 A
